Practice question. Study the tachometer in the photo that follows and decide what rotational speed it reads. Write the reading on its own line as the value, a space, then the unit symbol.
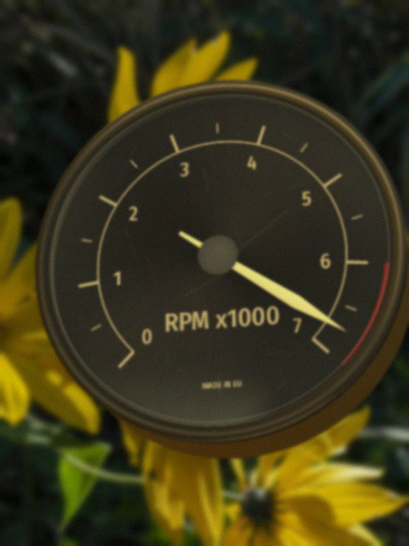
6750 rpm
